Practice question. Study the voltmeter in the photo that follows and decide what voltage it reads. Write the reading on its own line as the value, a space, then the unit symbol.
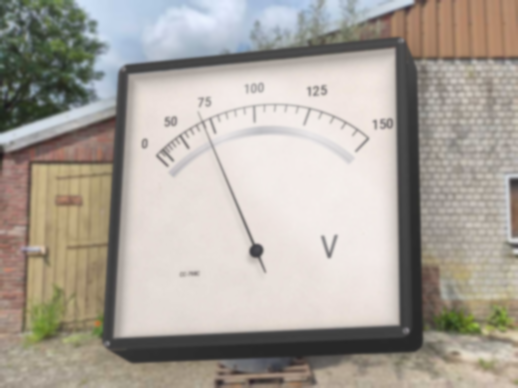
70 V
